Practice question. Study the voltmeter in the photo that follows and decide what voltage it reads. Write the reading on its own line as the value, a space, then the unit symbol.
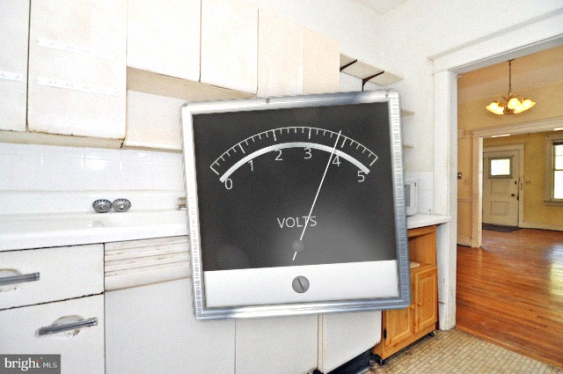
3.8 V
